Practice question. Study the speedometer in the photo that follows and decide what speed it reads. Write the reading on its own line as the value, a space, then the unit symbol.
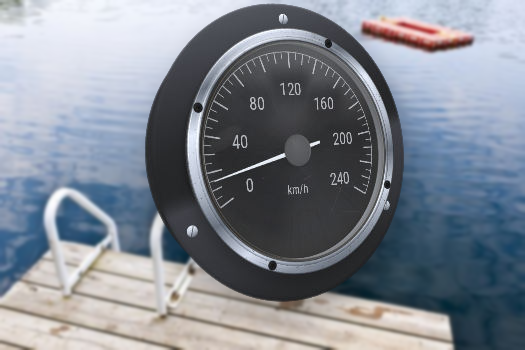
15 km/h
